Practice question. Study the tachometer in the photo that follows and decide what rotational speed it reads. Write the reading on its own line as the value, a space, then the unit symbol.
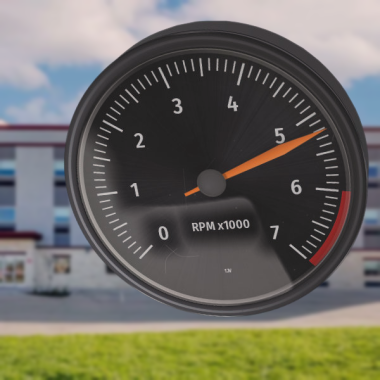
5200 rpm
